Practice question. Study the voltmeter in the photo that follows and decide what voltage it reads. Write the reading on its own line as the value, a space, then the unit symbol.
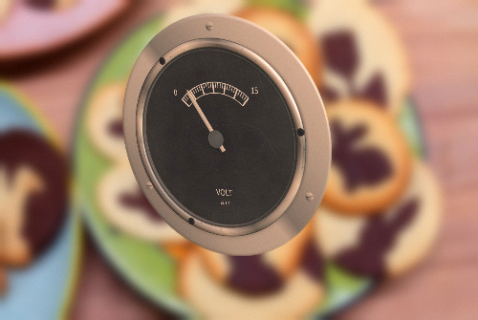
2.5 V
